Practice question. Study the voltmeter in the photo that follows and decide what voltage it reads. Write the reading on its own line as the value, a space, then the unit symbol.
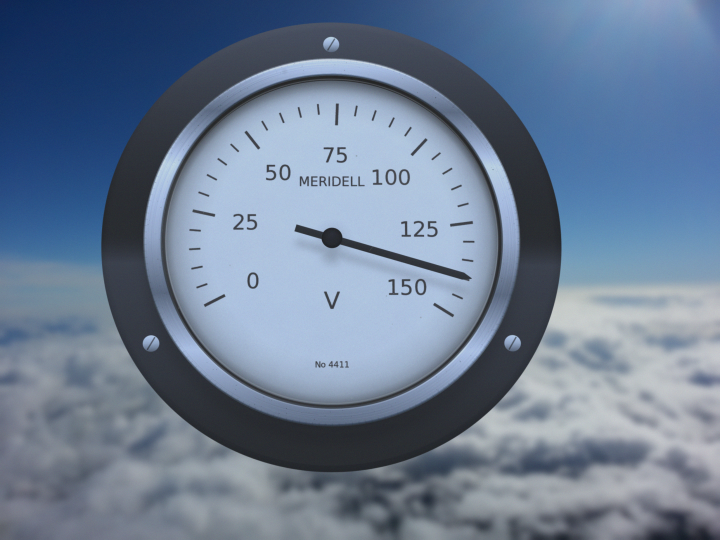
140 V
